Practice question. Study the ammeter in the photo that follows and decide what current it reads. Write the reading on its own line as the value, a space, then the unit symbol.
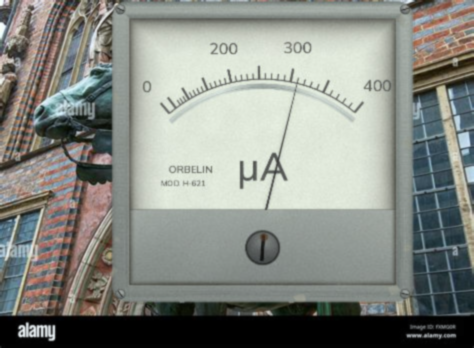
310 µA
